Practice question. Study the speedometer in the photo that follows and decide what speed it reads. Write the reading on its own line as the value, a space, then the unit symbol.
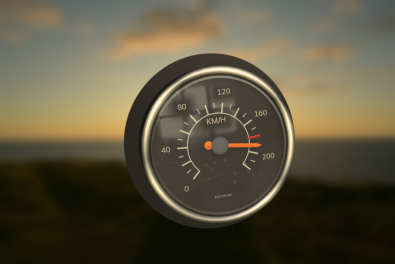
190 km/h
